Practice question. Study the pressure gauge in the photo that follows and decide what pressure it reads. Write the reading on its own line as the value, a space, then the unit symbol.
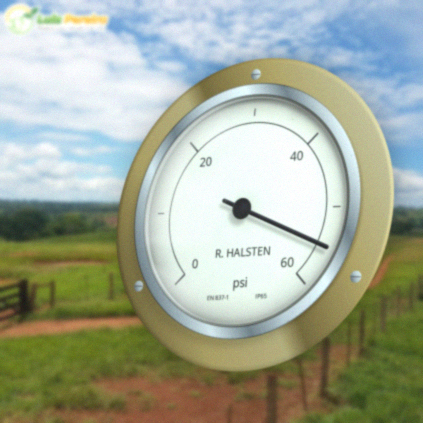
55 psi
